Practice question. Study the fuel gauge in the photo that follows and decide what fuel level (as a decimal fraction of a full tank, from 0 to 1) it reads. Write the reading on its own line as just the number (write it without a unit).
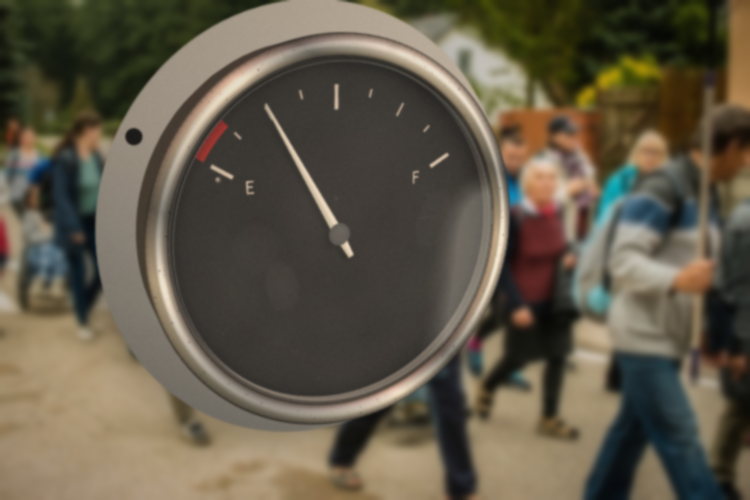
0.25
